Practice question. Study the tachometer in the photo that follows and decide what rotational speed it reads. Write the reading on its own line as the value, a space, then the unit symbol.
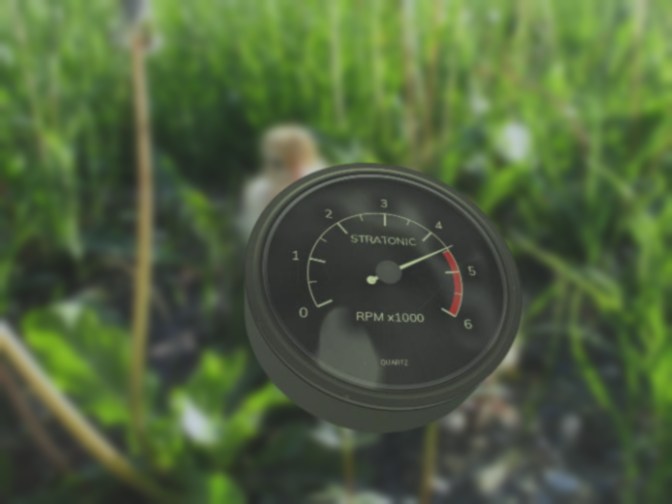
4500 rpm
